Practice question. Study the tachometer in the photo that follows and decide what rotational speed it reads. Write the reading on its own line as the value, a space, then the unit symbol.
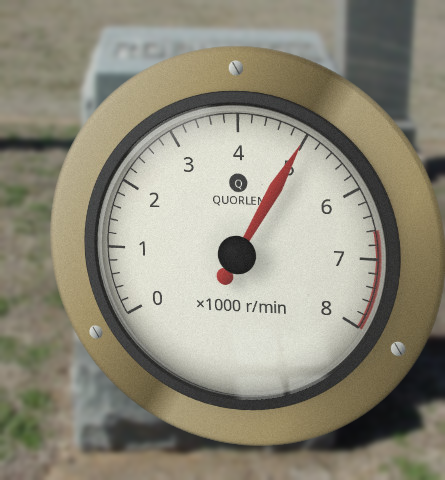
5000 rpm
